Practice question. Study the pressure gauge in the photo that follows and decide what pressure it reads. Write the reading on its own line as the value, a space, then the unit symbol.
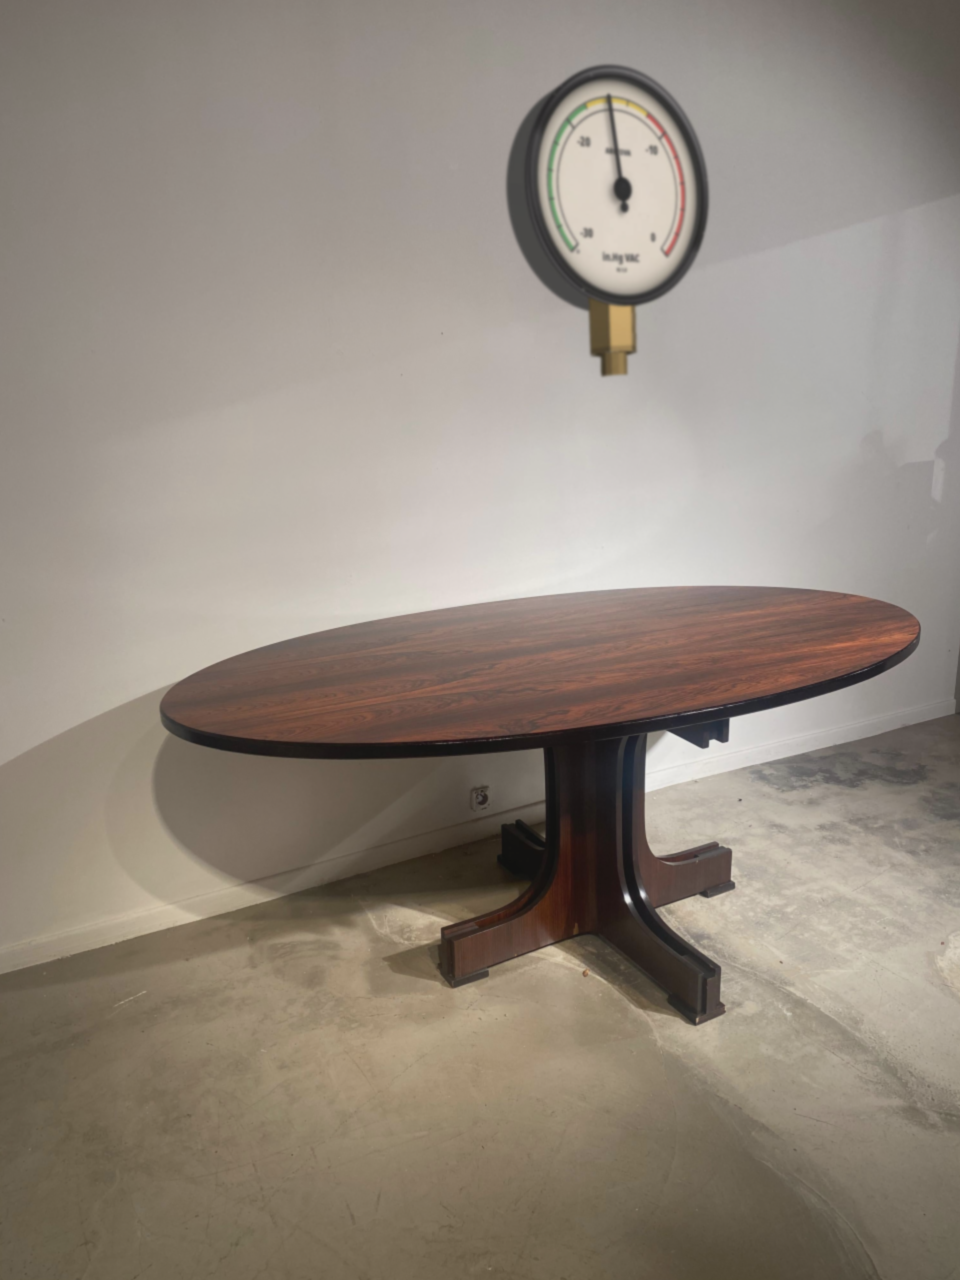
-16 inHg
